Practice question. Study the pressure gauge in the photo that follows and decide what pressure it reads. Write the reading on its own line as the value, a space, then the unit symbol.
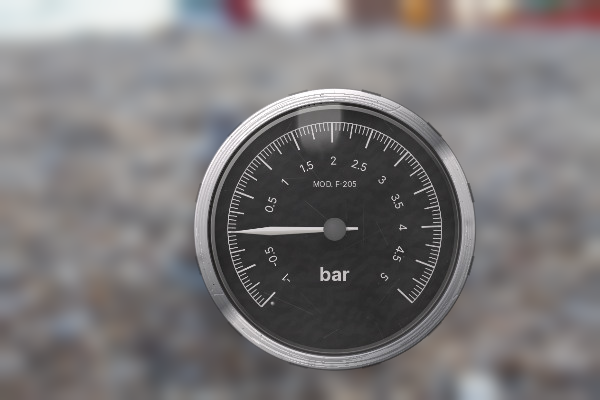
0 bar
